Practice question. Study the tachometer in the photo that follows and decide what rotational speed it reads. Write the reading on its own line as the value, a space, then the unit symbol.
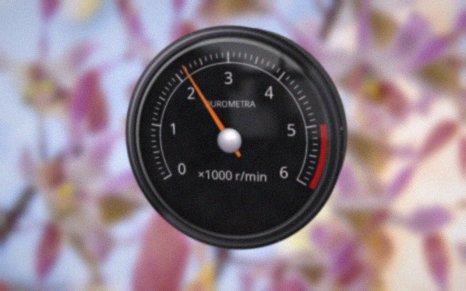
2200 rpm
